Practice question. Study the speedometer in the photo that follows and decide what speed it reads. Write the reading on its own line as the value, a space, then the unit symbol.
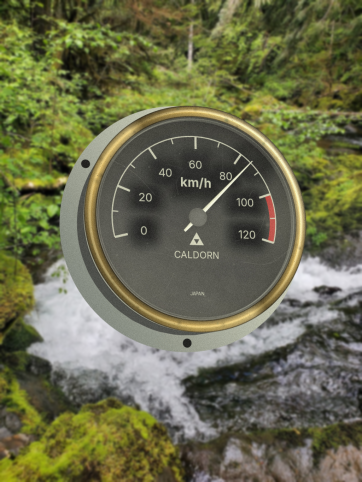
85 km/h
